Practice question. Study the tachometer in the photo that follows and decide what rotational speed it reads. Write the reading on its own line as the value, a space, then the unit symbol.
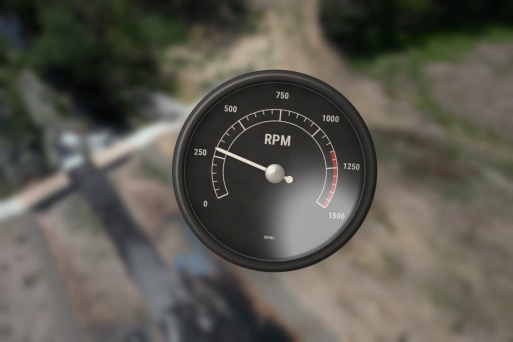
300 rpm
